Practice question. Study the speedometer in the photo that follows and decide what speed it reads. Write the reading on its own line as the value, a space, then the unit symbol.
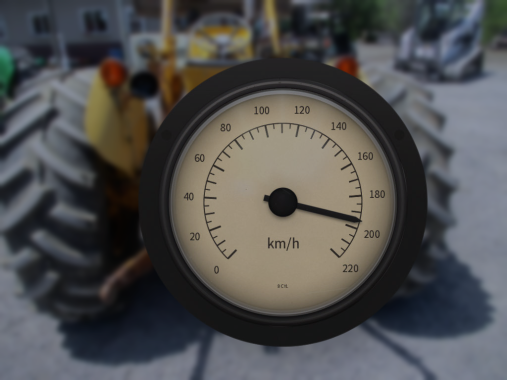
195 km/h
